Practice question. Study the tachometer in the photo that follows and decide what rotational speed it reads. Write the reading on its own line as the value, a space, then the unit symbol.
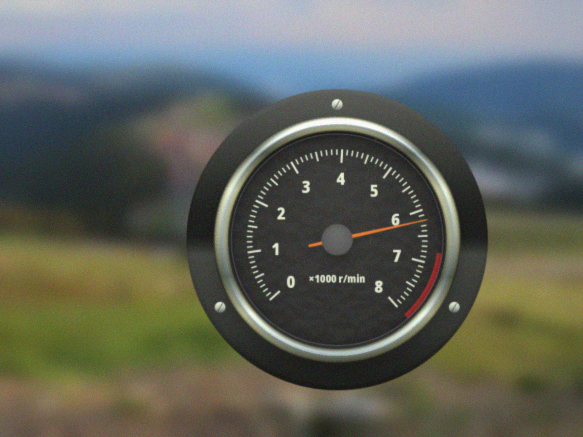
6200 rpm
